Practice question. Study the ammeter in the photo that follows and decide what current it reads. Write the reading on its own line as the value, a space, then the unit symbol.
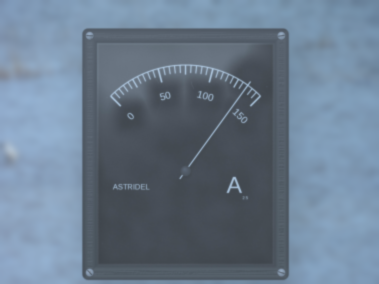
135 A
